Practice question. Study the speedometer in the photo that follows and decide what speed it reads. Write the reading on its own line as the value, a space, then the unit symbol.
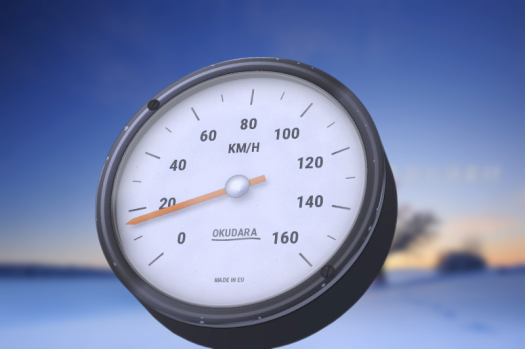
15 km/h
